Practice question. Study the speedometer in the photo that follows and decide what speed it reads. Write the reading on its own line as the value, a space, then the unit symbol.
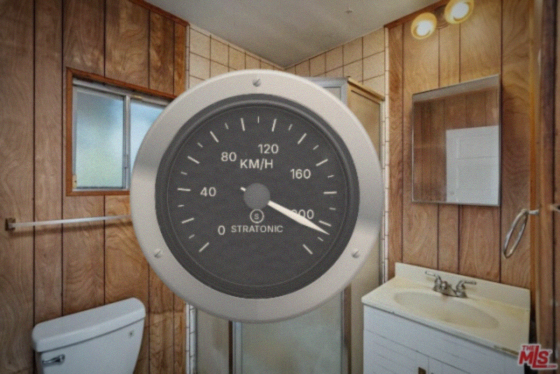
205 km/h
